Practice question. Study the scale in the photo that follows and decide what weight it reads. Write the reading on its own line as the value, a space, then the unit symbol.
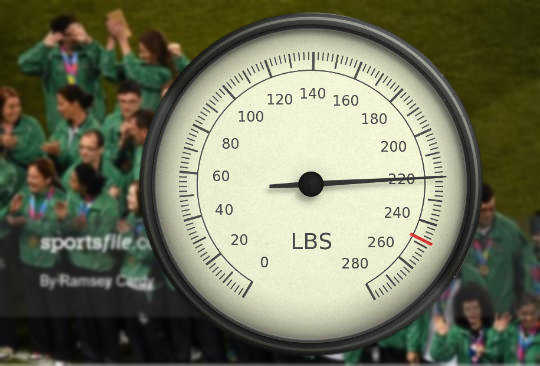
220 lb
